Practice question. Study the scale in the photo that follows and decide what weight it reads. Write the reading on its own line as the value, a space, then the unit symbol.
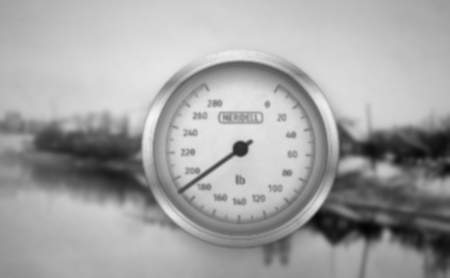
190 lb
